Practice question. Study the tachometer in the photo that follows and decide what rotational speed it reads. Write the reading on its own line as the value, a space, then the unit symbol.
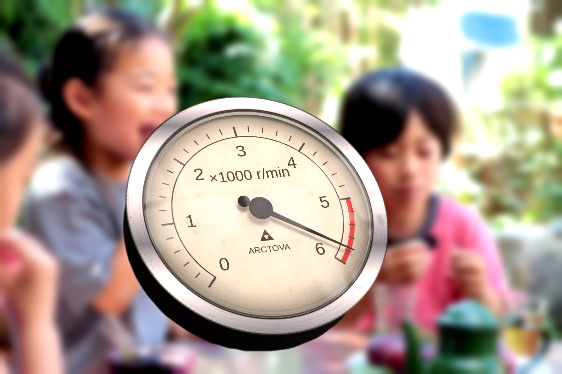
5800 rpm
